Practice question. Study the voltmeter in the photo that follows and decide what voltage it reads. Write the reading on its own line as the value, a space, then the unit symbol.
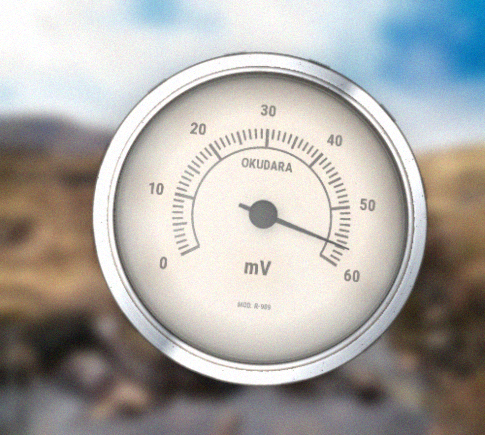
57 mV
